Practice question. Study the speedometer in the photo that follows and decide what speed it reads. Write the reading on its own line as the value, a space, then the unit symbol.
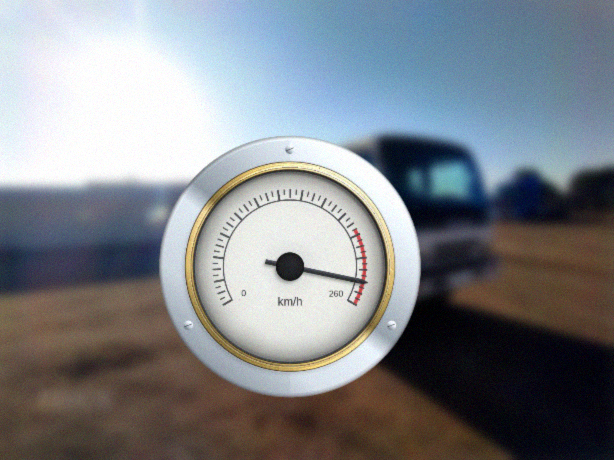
240 km/h
